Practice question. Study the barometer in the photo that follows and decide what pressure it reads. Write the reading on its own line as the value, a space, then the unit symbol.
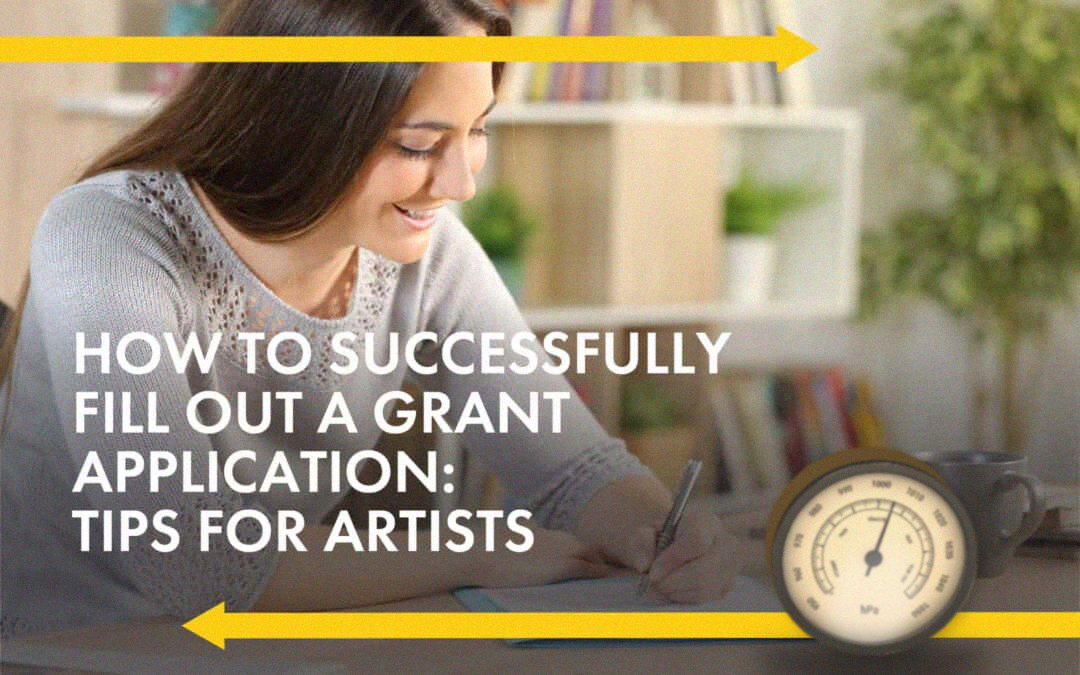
1005 hPa
